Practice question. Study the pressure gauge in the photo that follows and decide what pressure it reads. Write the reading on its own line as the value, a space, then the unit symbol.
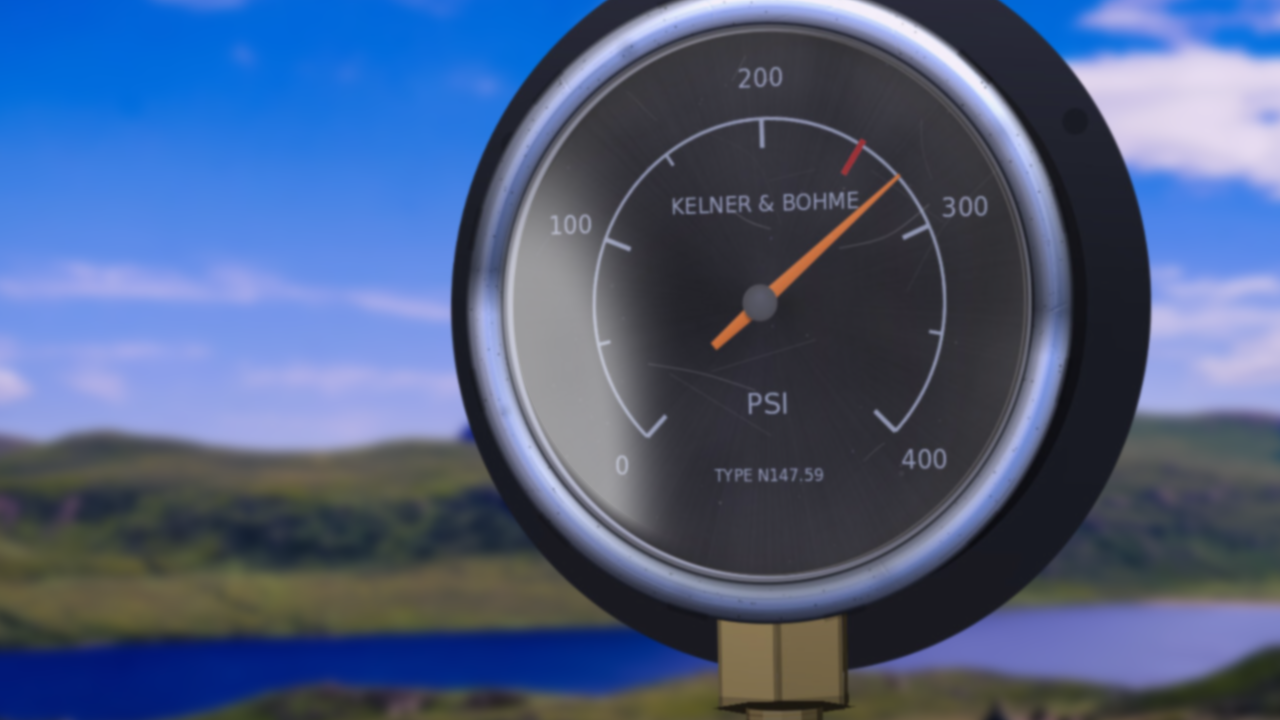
275 psi
